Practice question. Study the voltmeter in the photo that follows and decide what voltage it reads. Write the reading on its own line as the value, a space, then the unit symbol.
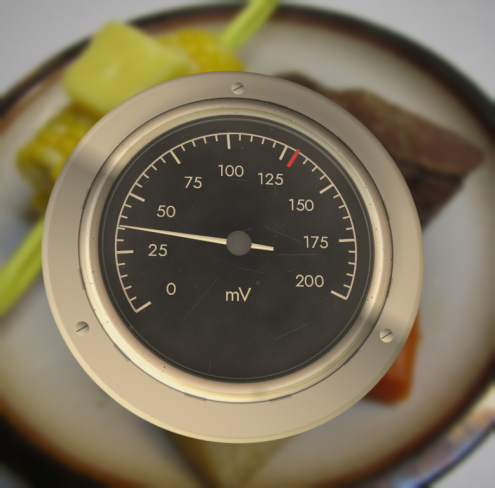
35 mV
